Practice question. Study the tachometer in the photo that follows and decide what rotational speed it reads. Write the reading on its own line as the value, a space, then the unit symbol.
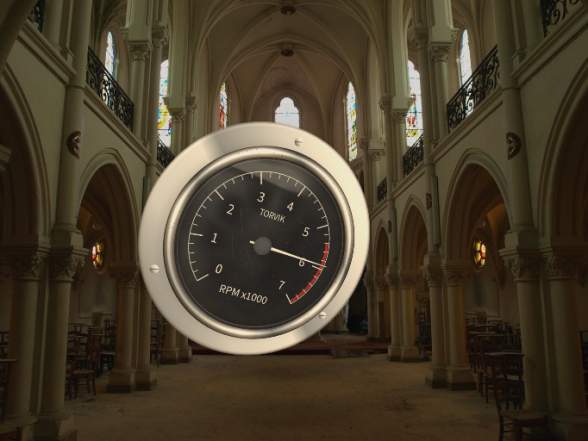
5900 rpm
